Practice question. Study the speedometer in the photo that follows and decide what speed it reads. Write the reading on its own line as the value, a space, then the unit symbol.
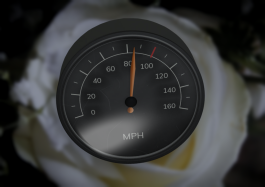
85 mph
